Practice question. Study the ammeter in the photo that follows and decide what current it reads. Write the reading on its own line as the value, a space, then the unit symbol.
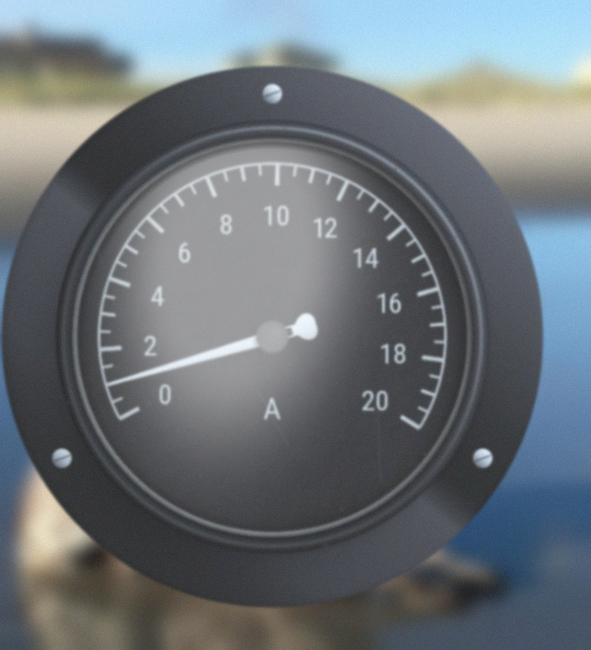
1 A
